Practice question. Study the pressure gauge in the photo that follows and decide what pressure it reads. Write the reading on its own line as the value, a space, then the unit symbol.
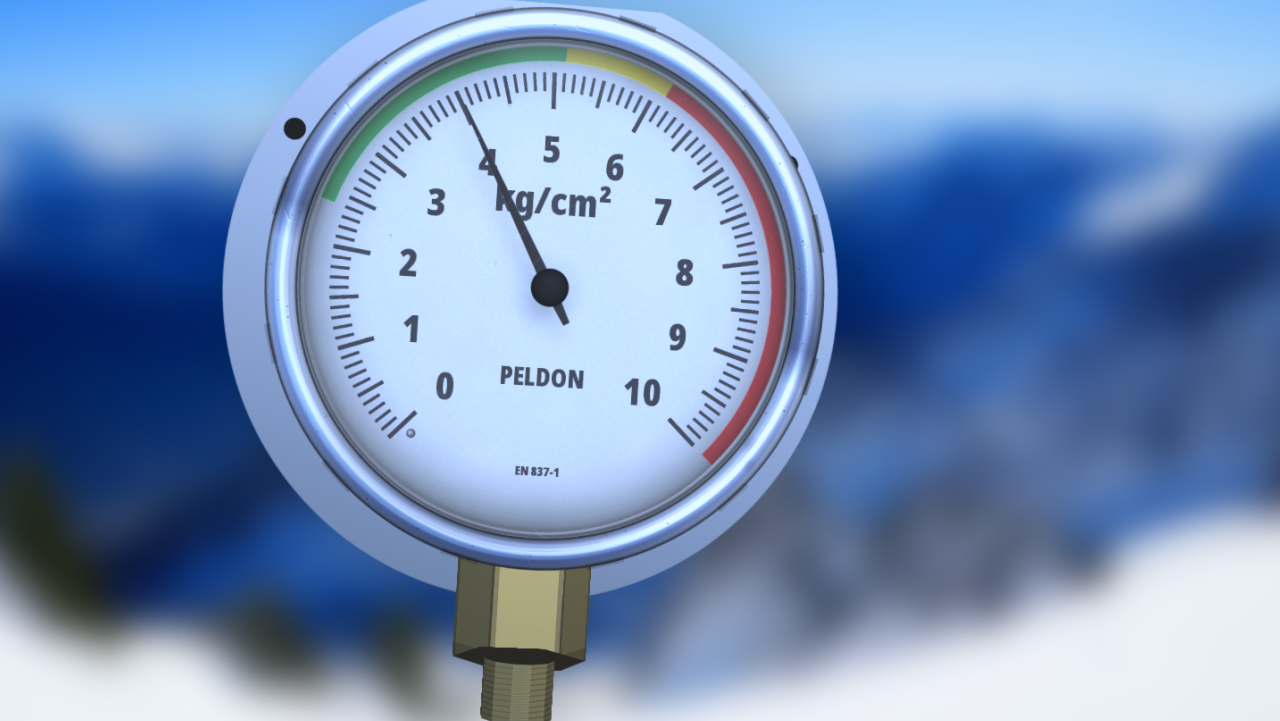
4 kg/cm²
